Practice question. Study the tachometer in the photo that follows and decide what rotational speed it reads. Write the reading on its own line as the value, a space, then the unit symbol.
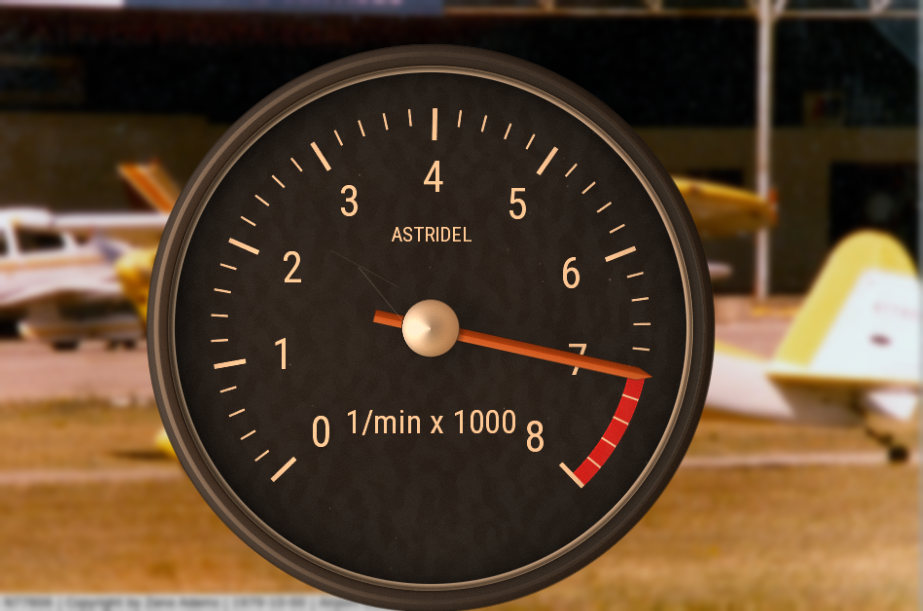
7000 rpm
